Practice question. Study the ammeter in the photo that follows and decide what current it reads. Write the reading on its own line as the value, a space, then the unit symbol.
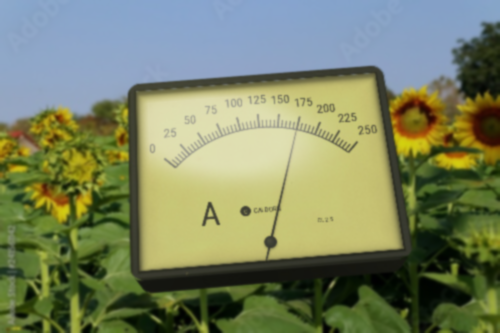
175 A
